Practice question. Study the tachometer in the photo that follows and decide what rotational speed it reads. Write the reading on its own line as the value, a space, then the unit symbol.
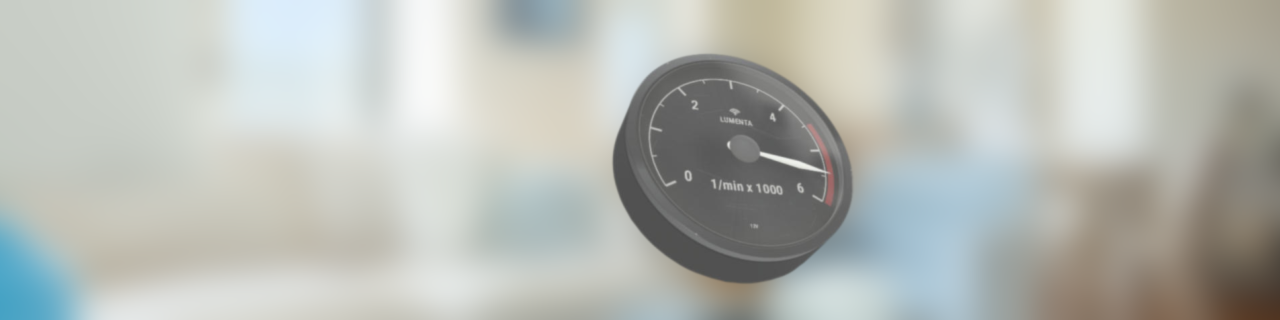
5500 rpm
